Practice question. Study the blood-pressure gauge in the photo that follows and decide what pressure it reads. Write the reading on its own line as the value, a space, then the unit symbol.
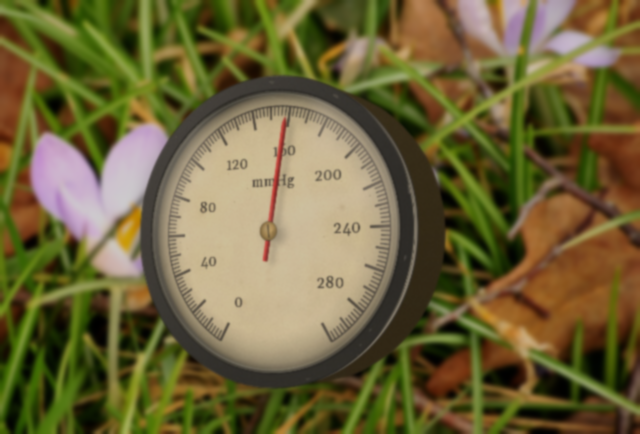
160 mmHg
